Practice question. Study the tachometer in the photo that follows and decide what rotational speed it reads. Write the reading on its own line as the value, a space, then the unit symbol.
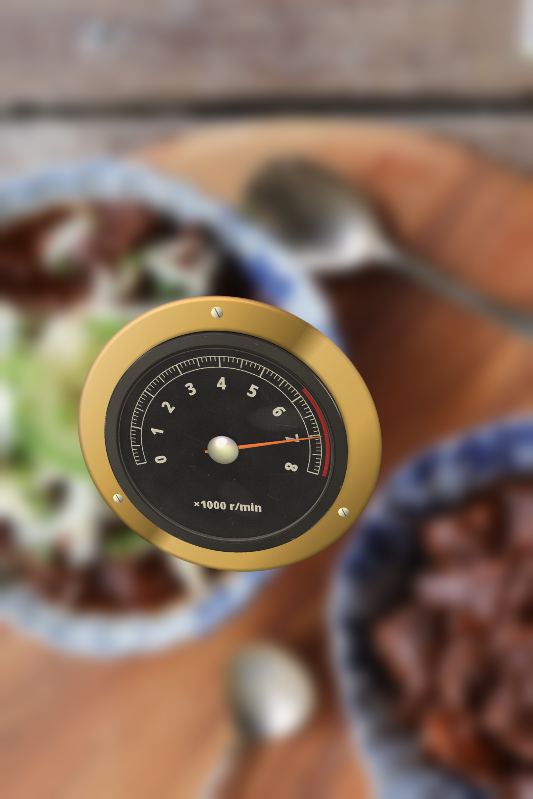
7000 rpm
